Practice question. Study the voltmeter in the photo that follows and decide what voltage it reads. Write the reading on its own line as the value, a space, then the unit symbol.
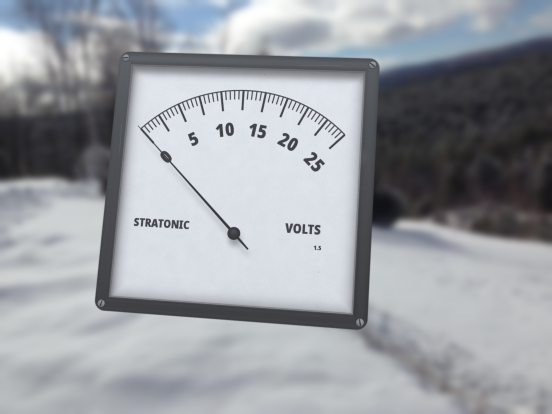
0 V
